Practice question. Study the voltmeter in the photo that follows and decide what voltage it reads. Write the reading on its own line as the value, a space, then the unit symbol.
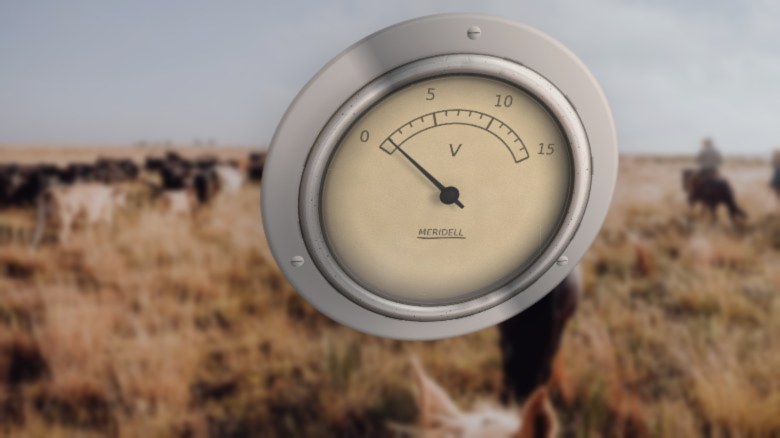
1 V
